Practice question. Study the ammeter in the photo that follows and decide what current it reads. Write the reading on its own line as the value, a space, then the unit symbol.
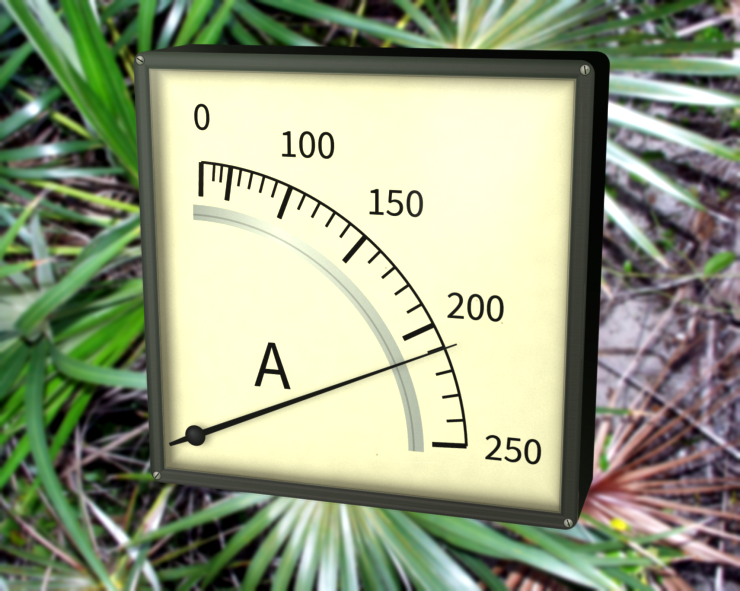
210 A
